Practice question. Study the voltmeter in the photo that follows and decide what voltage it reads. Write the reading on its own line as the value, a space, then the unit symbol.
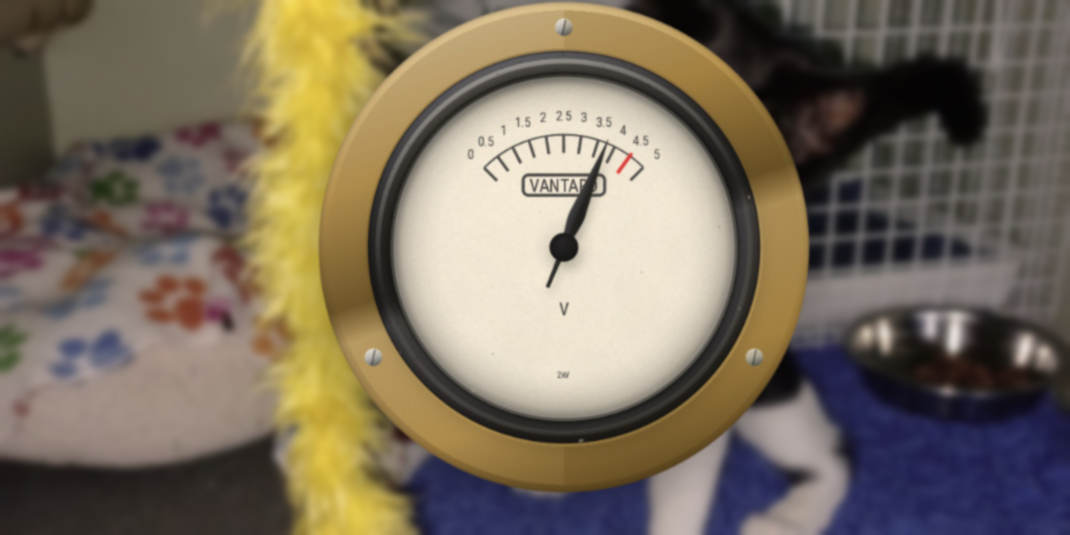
3.75 V
